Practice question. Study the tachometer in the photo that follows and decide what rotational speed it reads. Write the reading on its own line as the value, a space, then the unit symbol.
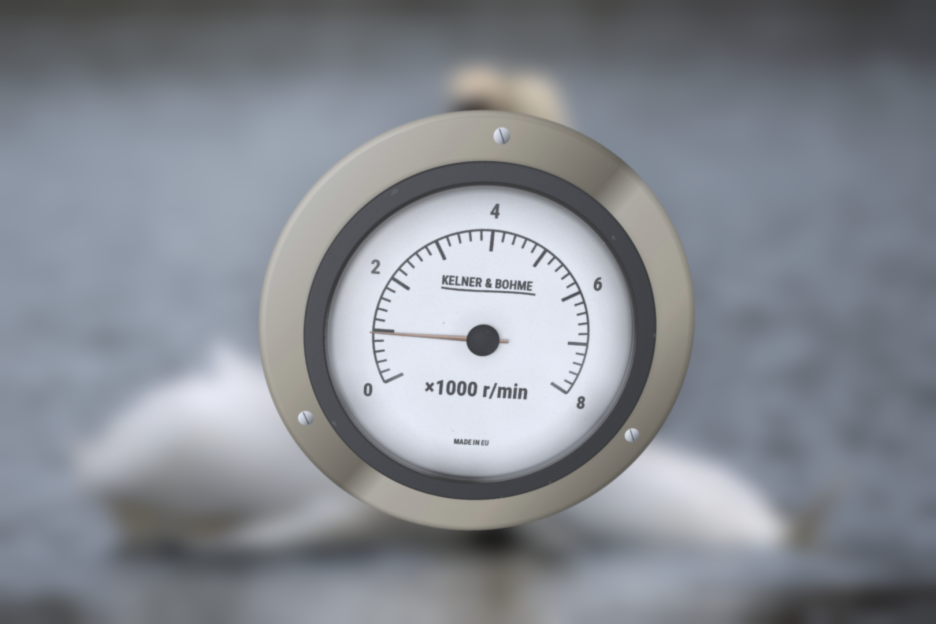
1000 rpm
